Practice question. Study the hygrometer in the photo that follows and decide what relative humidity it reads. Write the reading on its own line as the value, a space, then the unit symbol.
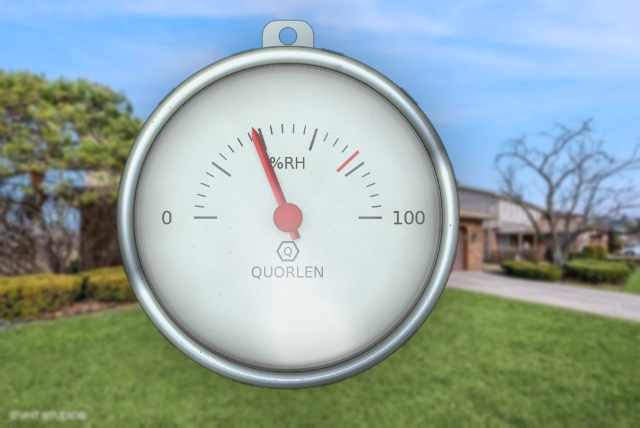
38 %
